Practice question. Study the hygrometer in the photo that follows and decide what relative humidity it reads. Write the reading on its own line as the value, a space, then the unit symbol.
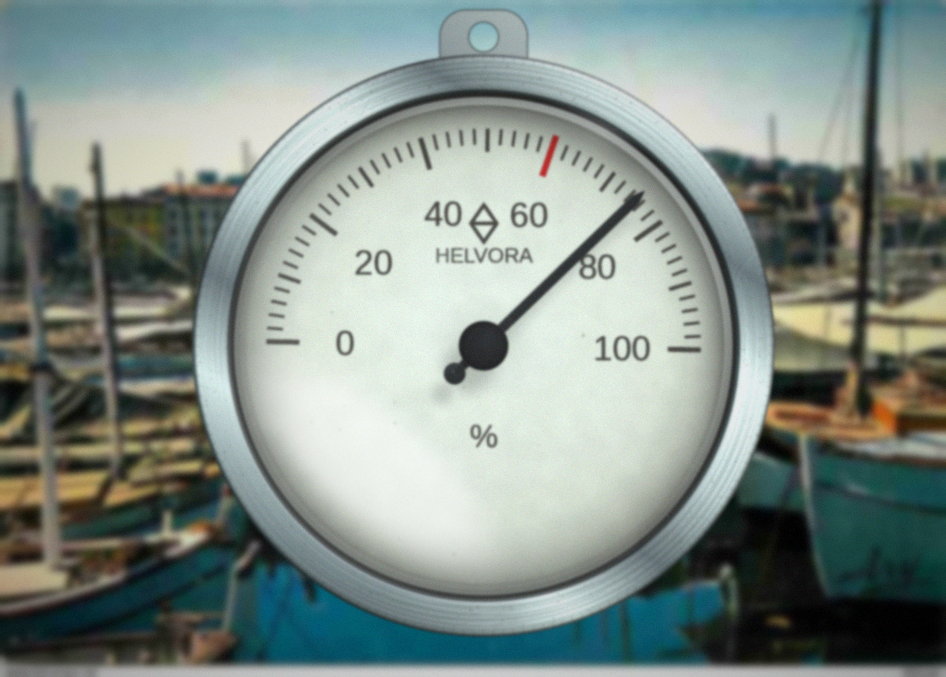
75 %
